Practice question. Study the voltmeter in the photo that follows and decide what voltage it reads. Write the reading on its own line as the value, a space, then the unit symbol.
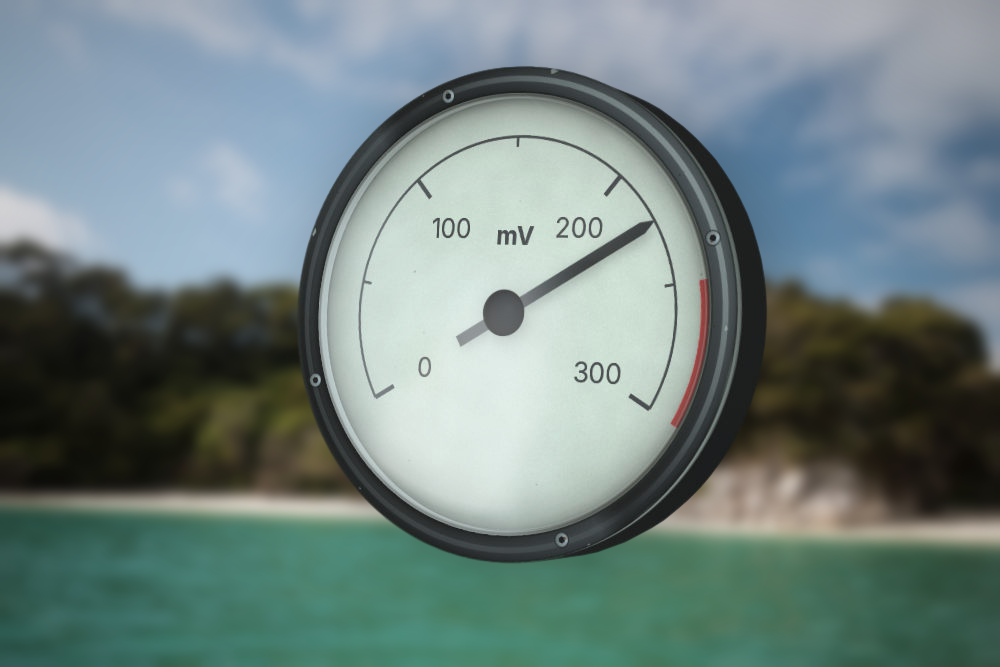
225 mV
